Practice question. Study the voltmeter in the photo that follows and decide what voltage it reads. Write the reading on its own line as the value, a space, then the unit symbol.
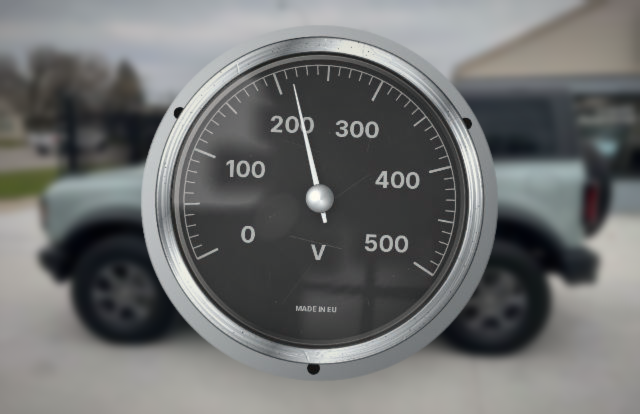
215 V
